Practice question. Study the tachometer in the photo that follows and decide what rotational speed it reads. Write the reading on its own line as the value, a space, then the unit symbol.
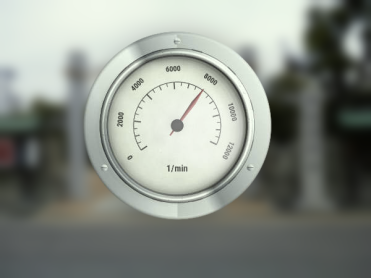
8000 rpm
